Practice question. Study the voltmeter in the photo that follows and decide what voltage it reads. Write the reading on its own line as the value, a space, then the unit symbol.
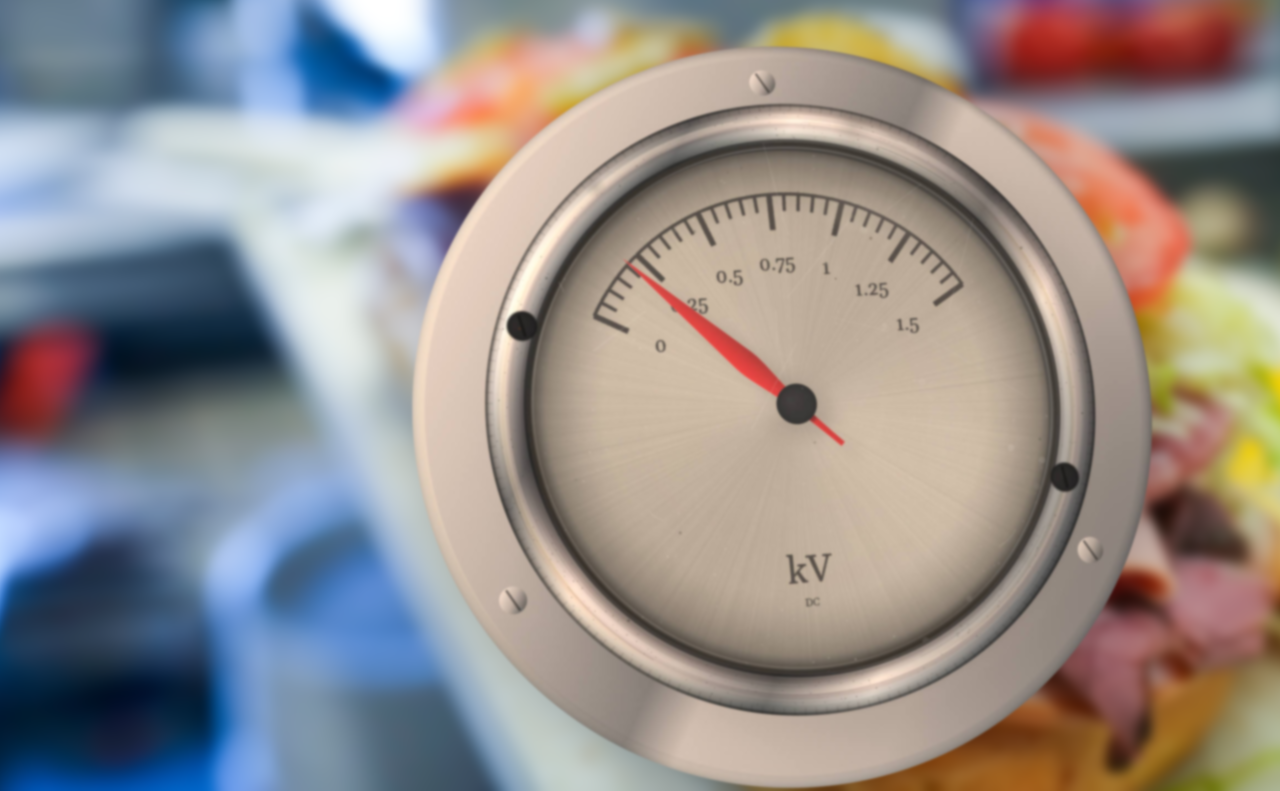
0.2 kV
